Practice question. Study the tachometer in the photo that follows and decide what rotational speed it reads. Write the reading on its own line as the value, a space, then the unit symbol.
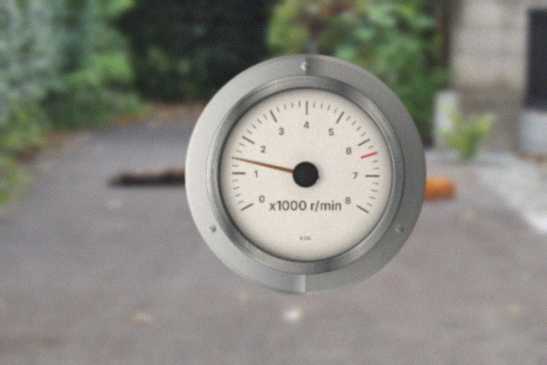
1400 rpm
